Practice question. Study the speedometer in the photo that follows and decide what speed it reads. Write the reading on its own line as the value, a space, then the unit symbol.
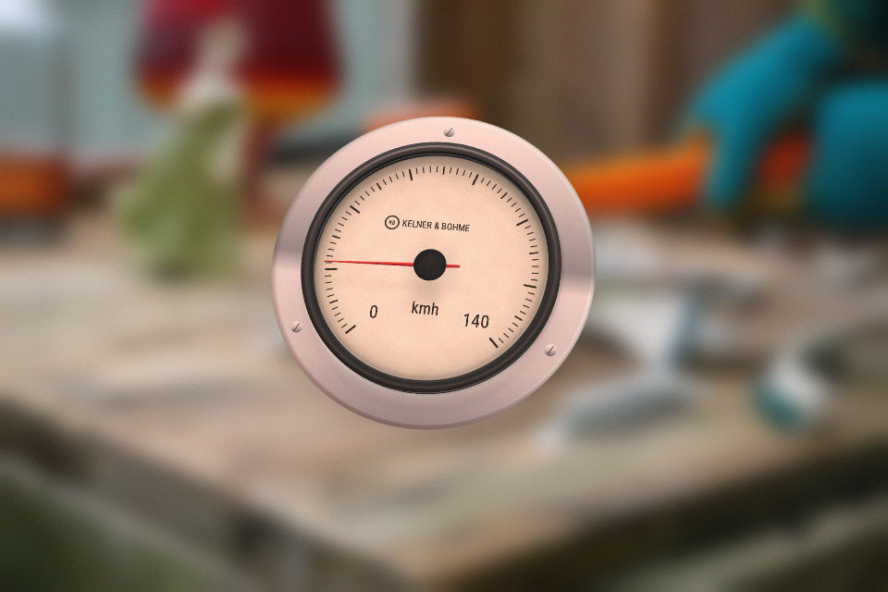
22 km/h
